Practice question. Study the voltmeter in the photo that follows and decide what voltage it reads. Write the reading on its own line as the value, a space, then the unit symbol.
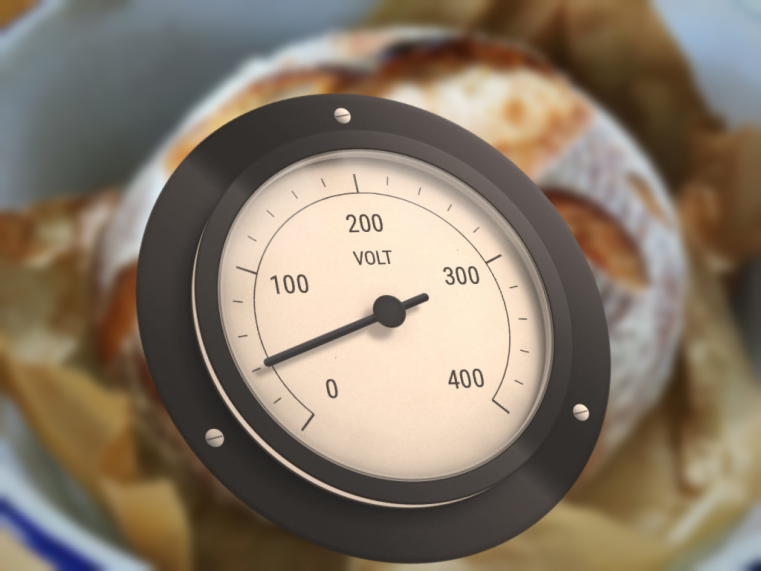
40 V
